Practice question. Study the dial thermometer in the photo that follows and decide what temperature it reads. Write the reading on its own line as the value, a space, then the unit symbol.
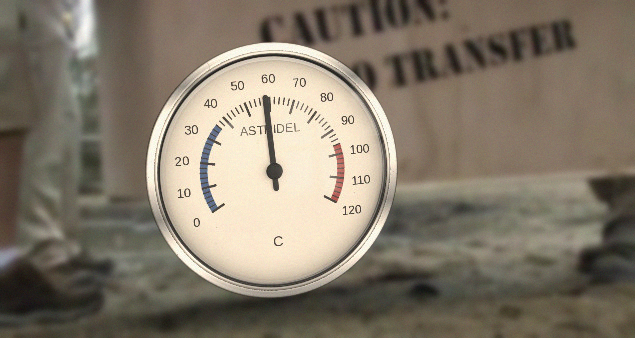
58 °C
